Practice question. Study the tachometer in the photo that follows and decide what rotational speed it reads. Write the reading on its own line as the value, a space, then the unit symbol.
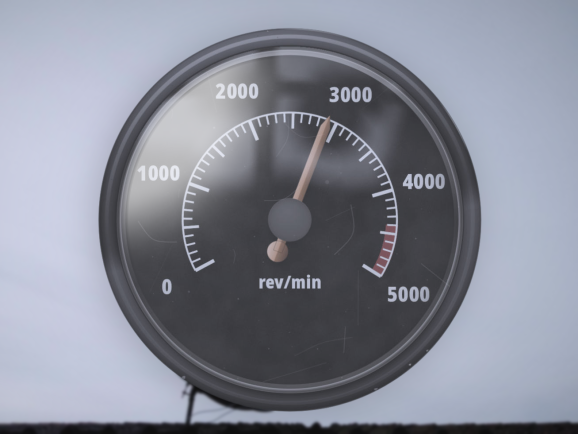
2900 rpm
